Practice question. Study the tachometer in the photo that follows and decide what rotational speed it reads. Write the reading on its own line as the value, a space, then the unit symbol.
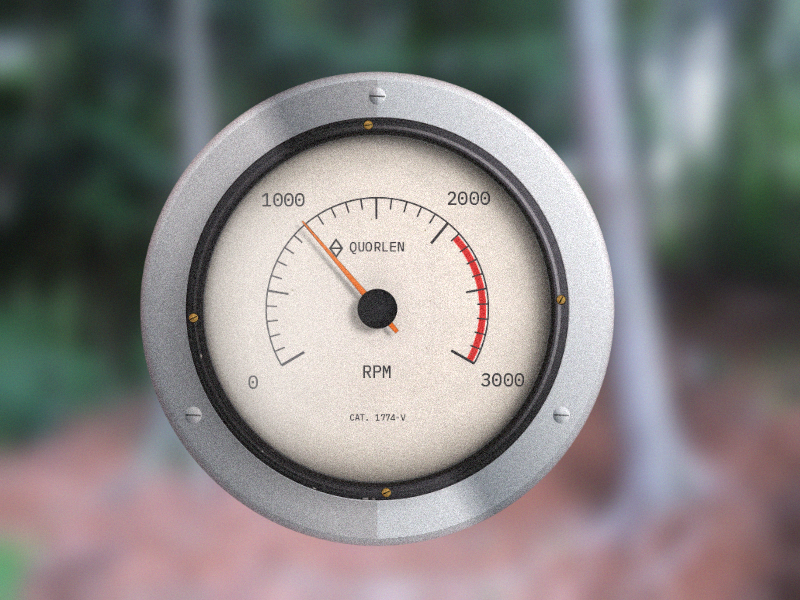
1000 rpm
